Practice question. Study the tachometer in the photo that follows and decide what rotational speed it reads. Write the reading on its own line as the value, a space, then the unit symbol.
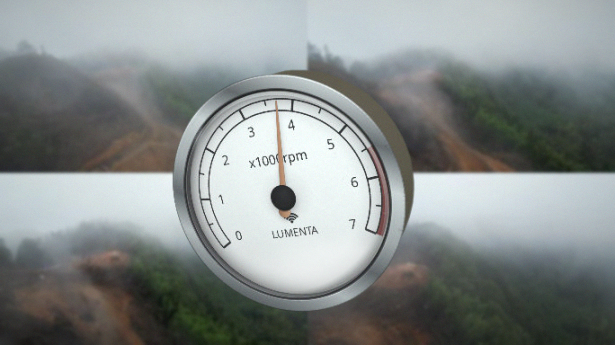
3750 rpm
